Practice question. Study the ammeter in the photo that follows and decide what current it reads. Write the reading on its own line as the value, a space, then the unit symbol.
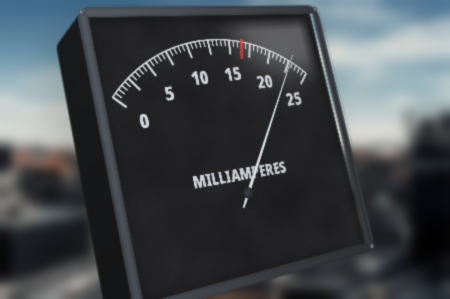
22.5 mA
